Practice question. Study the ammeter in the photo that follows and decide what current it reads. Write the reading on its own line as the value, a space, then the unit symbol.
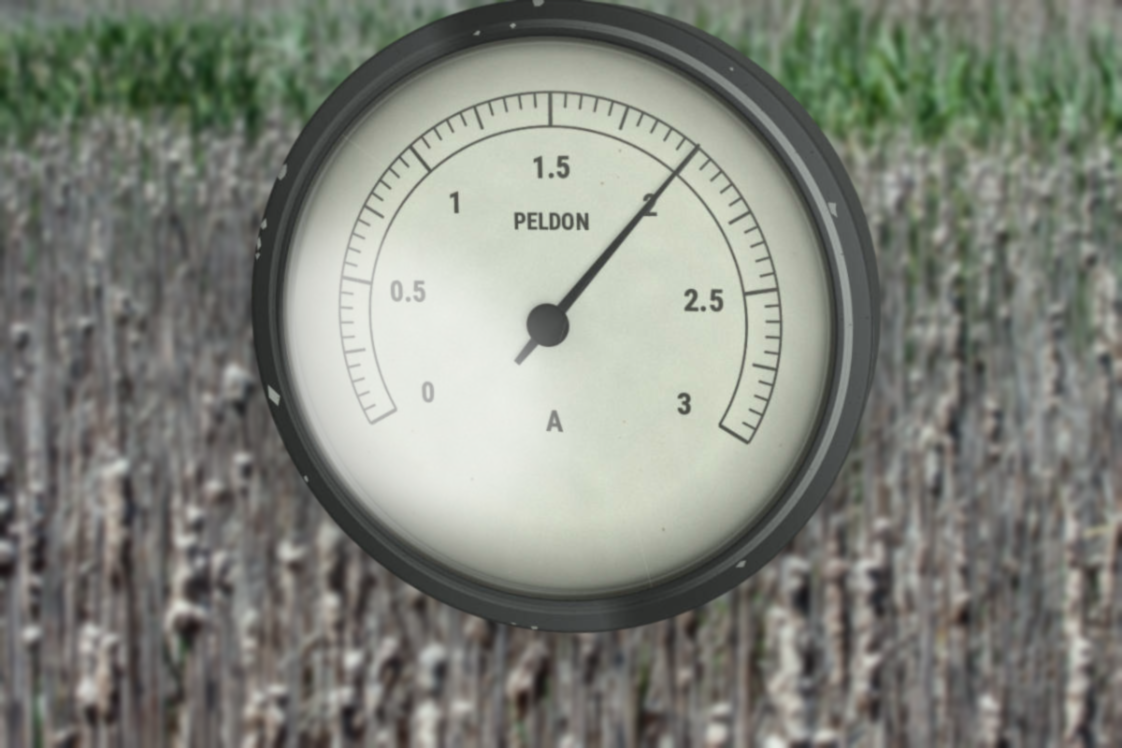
2 A
